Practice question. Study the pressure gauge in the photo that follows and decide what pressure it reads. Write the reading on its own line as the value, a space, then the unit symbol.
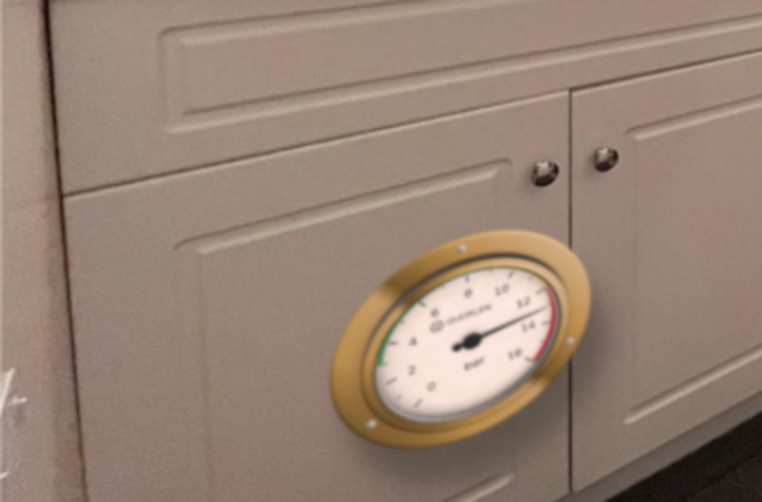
13 bar
